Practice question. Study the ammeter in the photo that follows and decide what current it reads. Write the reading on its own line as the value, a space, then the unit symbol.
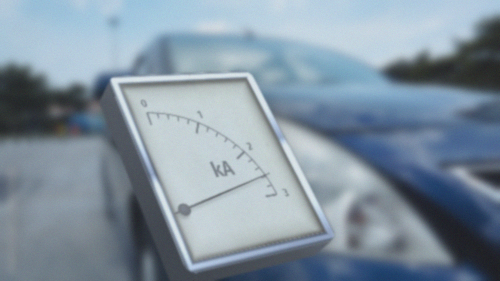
2.6 kA
